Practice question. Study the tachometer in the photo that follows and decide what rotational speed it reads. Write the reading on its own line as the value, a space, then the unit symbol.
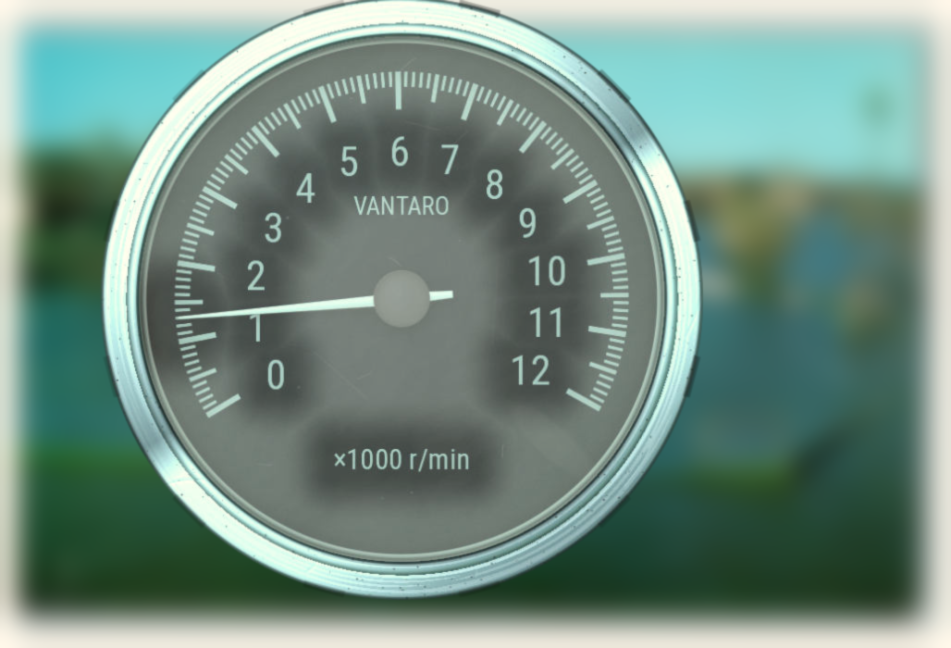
1300 rpm
